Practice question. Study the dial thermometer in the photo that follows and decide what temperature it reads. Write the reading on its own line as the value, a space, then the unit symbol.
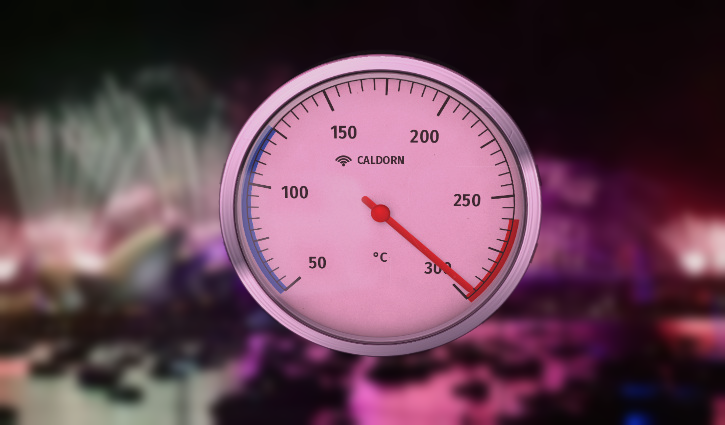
295 °C
